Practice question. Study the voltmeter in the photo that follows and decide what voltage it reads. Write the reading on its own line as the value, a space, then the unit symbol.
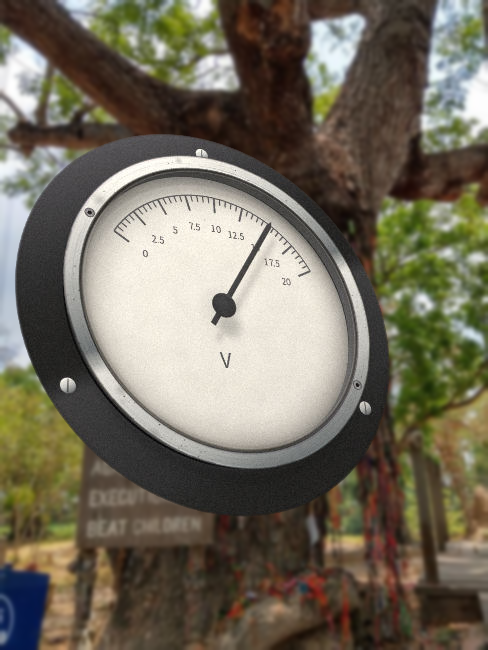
15 V
